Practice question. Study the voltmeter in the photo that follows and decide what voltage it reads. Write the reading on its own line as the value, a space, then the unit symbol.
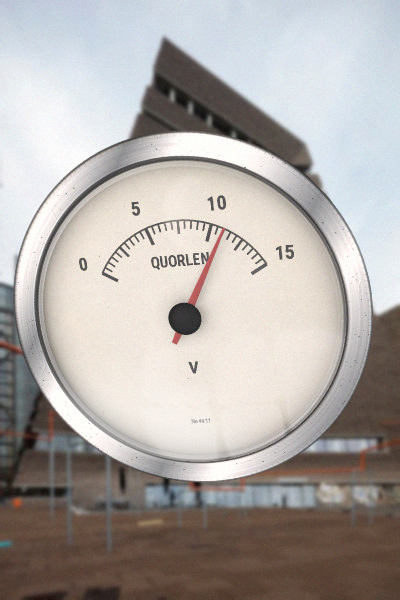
11 V
